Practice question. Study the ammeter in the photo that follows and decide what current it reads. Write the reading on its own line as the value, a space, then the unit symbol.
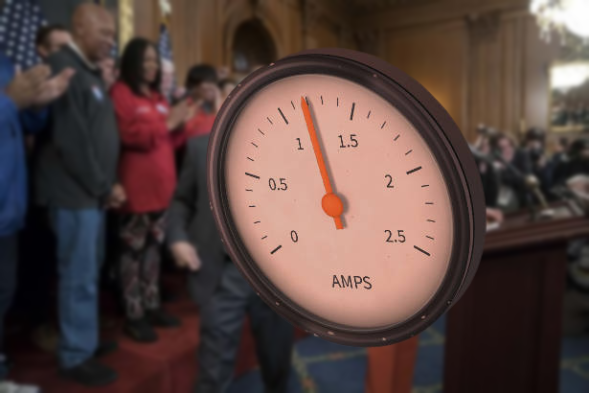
1.2 A
